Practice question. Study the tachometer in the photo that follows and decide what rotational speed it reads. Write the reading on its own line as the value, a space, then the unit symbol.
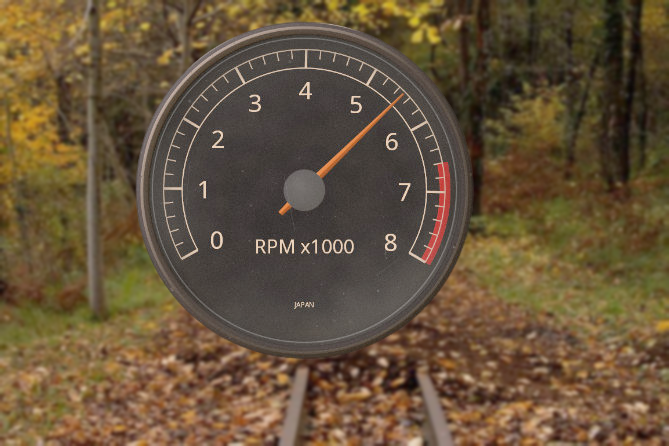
5500 rpm
